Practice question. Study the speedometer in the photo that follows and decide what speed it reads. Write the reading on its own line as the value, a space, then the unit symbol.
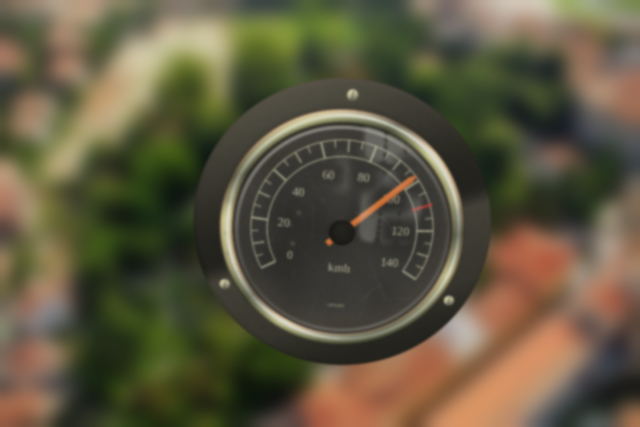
97.5 km/h
